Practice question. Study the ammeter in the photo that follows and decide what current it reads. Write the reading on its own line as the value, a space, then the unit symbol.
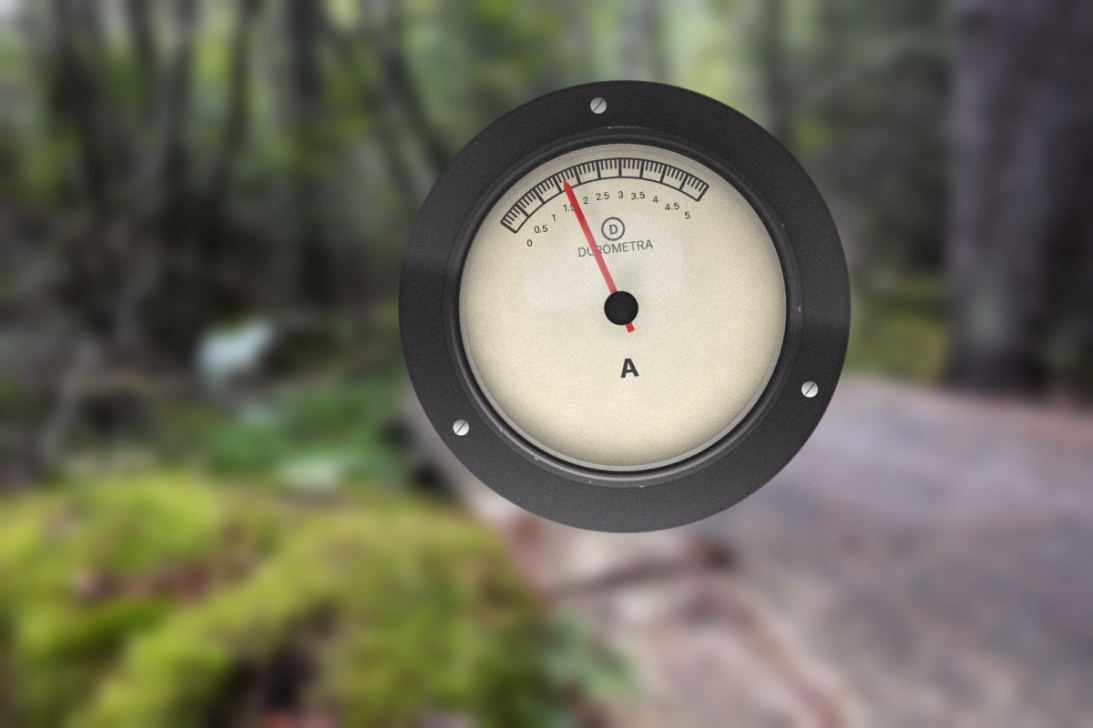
1.7 A
